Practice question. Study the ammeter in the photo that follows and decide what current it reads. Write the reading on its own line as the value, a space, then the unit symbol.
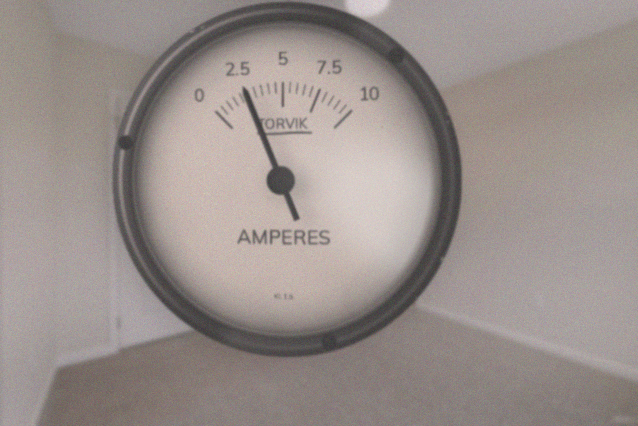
2.5 A
